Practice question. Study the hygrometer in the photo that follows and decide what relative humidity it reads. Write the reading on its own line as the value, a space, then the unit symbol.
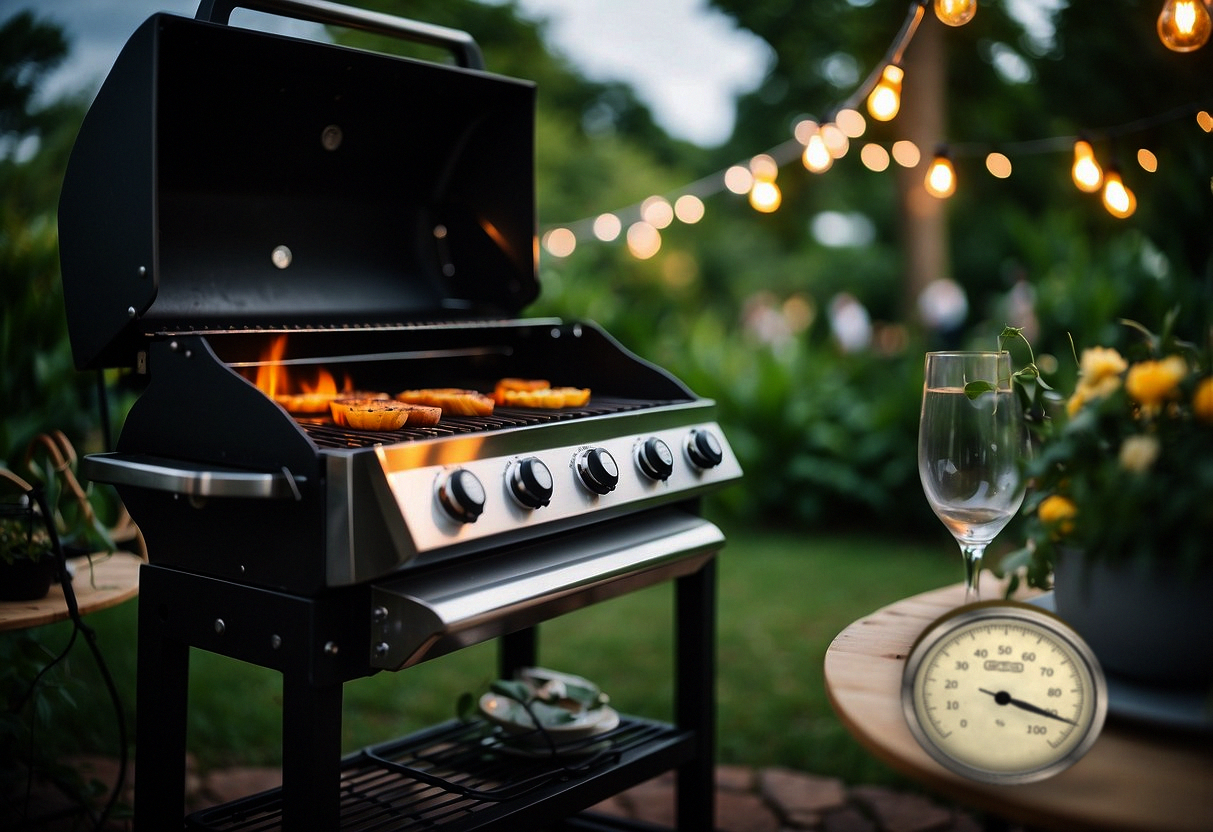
90 %
